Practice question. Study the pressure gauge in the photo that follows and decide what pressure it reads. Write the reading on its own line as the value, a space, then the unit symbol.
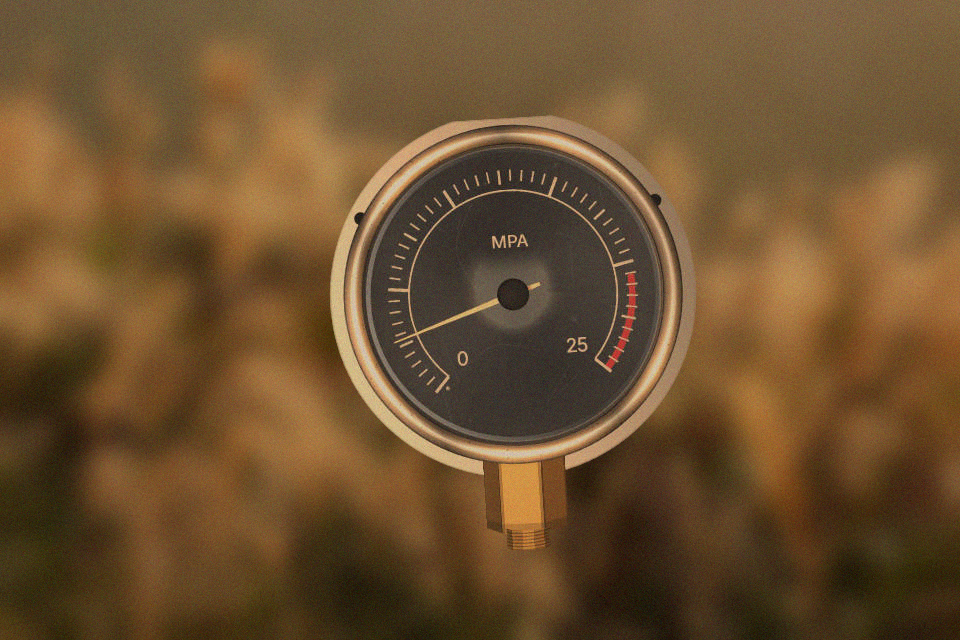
2.75 MPa
